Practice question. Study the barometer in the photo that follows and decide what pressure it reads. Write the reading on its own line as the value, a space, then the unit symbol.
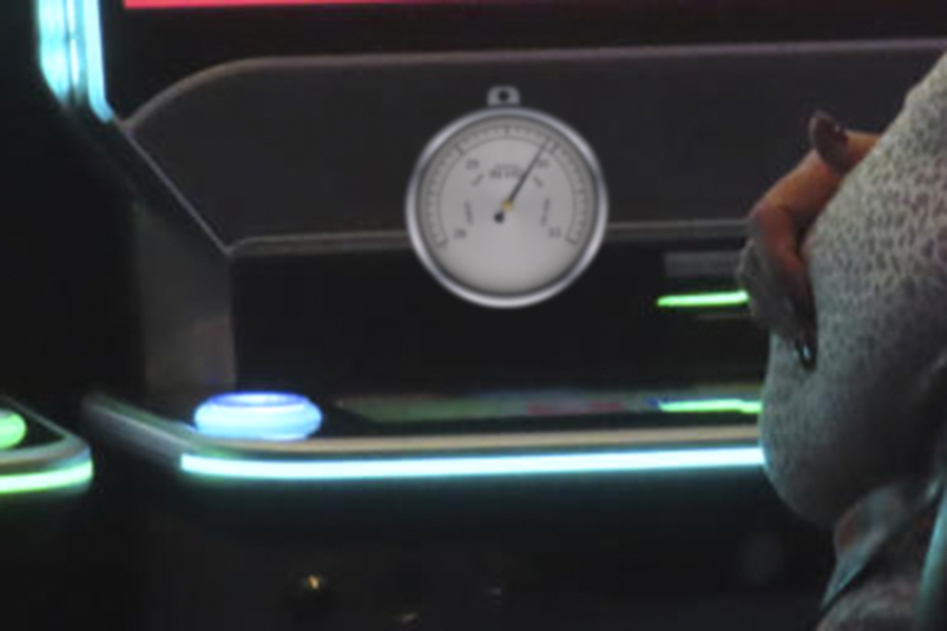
29.9 inHg
